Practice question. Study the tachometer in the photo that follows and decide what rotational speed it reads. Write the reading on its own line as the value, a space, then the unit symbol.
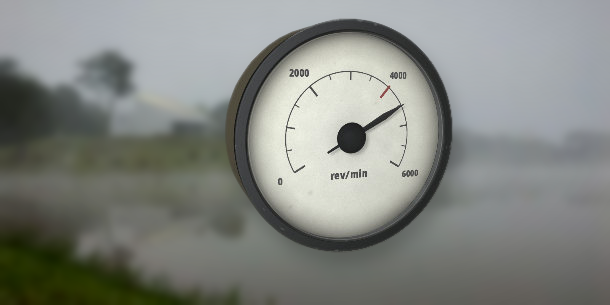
4500 rpm
